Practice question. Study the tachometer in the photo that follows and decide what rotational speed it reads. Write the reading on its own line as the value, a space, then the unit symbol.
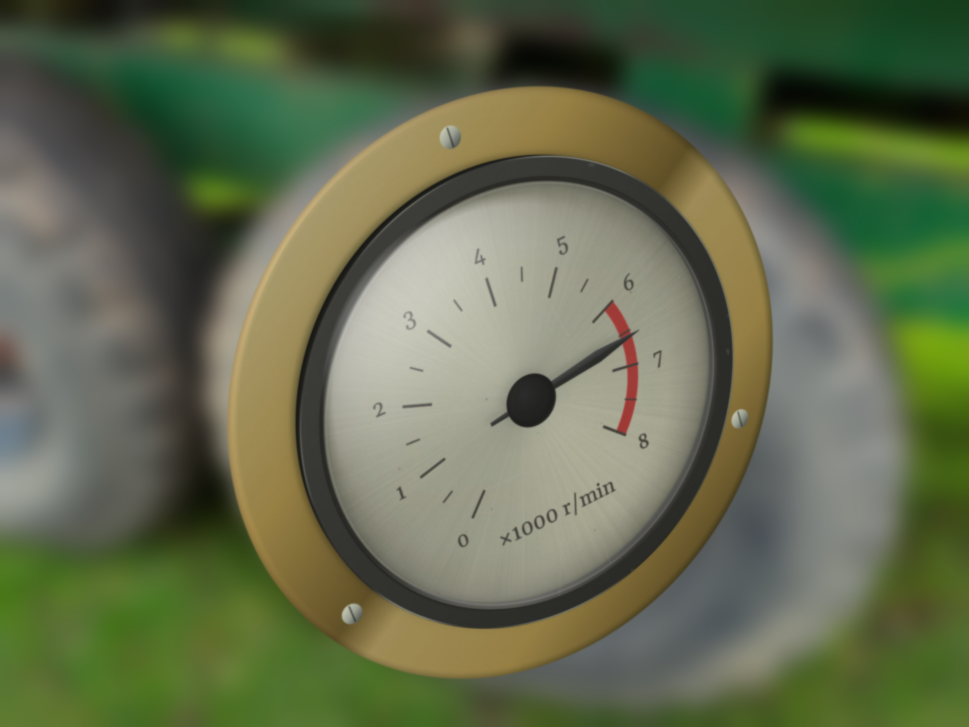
6500 rpm
